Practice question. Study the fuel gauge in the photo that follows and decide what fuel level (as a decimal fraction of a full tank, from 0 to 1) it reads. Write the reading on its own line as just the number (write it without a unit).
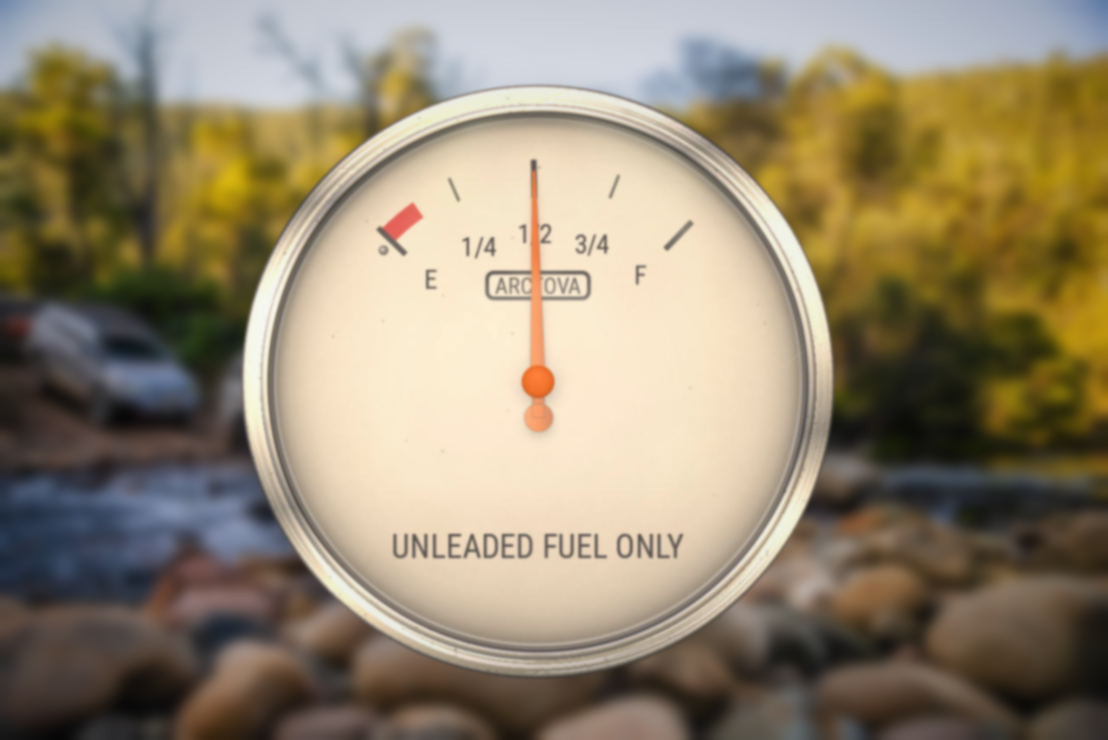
0.5
